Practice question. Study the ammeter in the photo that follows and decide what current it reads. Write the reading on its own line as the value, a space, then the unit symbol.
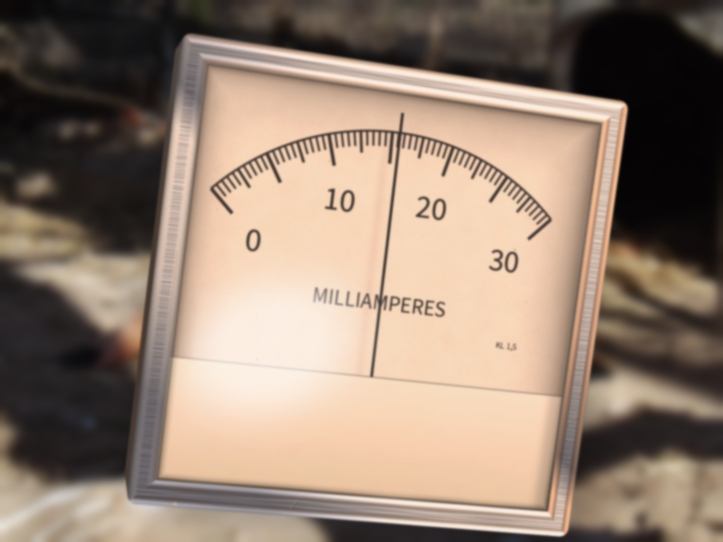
15.5 mA
